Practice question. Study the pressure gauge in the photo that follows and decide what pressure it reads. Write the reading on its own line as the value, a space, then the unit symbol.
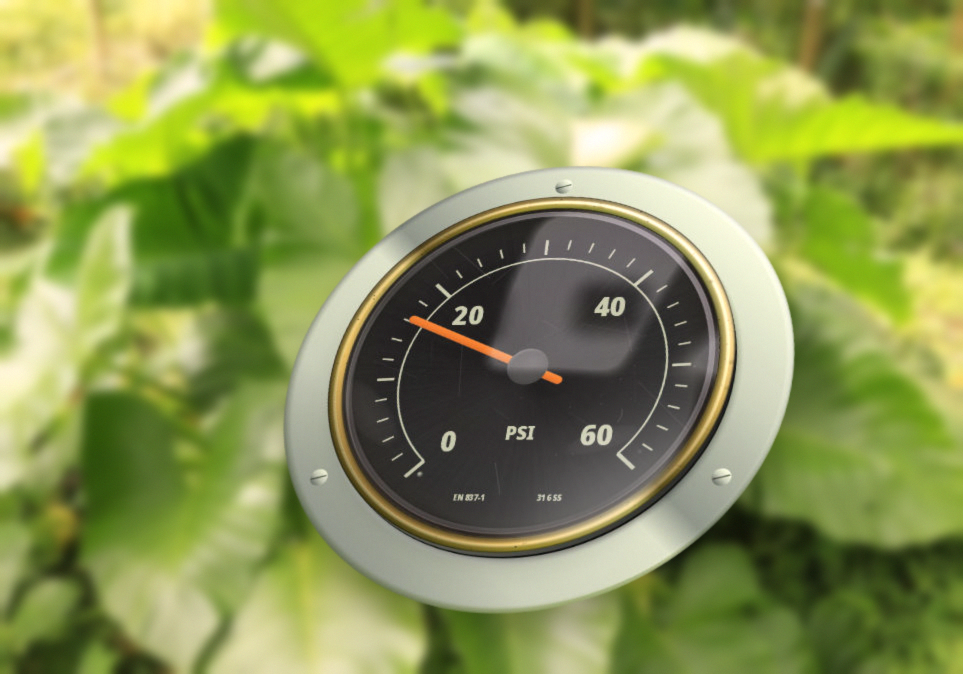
16 psi
